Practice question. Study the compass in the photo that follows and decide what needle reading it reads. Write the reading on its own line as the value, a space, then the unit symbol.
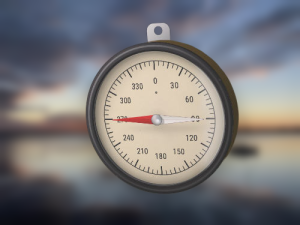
270 °
